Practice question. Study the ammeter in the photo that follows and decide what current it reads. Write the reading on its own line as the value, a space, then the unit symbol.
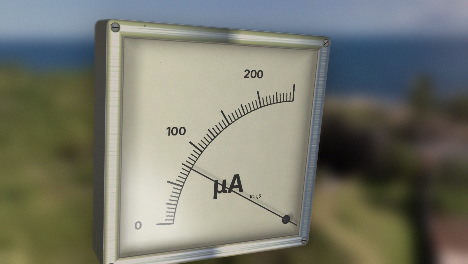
75 µA
